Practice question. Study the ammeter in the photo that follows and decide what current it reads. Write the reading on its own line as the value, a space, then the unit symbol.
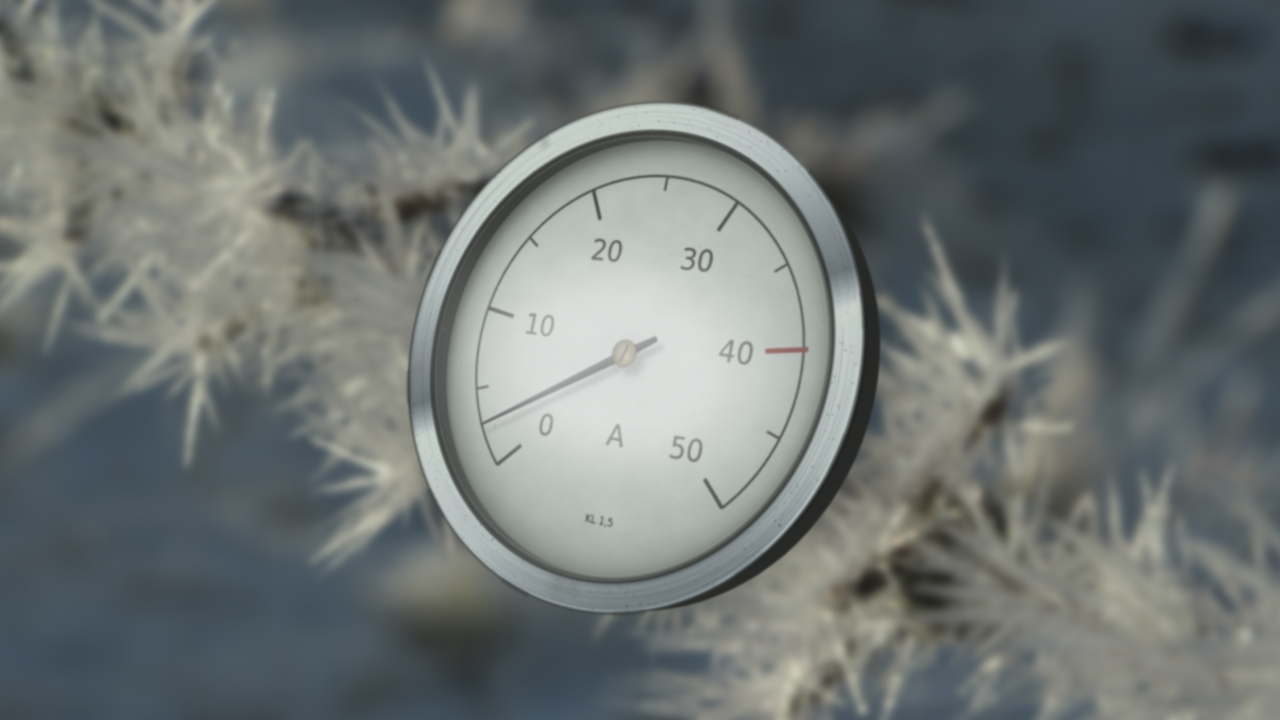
2.5 A
